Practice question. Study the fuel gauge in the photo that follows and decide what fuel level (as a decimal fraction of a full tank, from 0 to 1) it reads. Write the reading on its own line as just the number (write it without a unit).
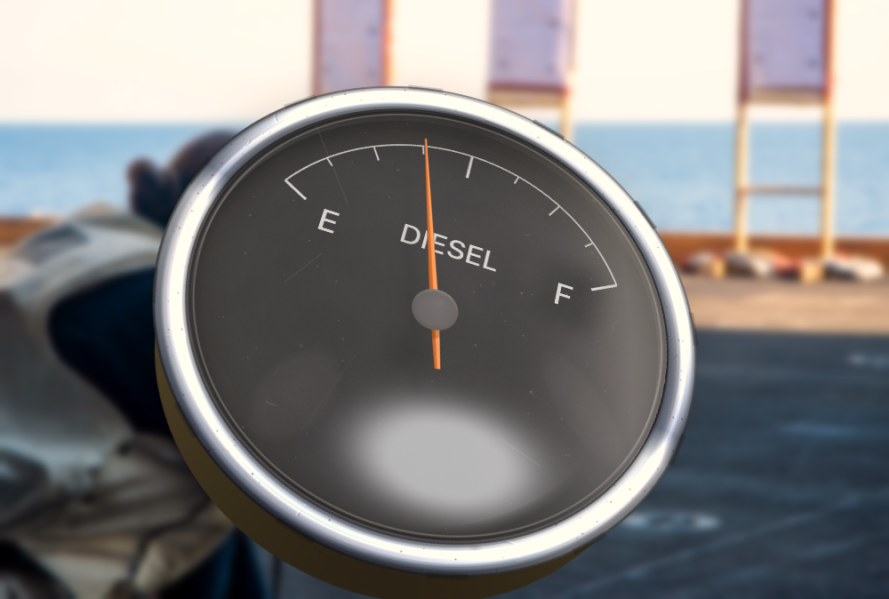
0.375
